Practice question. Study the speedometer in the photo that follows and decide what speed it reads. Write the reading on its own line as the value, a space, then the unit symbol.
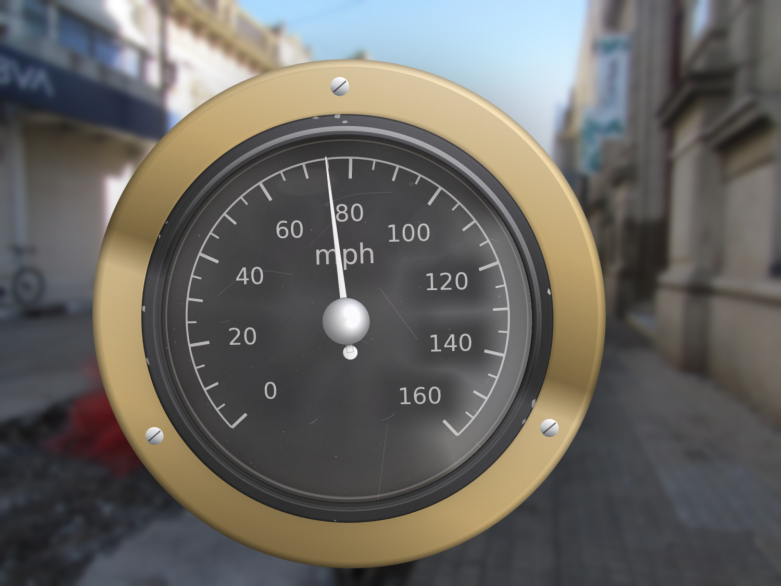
75 mph
